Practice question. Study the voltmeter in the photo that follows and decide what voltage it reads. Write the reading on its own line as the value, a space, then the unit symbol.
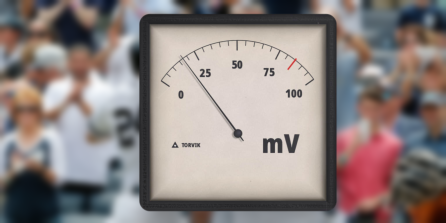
17.5 mV
